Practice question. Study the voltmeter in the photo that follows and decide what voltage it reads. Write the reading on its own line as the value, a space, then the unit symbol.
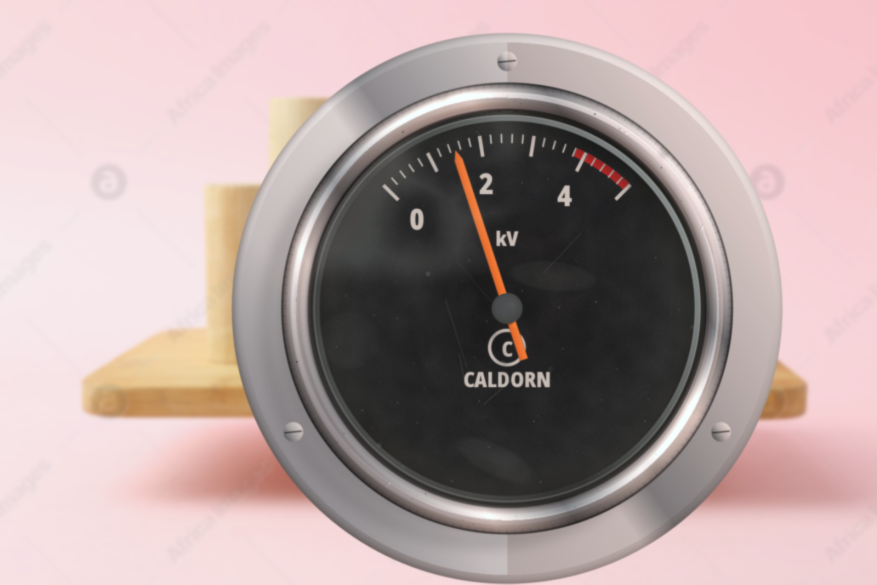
1.5 kV
